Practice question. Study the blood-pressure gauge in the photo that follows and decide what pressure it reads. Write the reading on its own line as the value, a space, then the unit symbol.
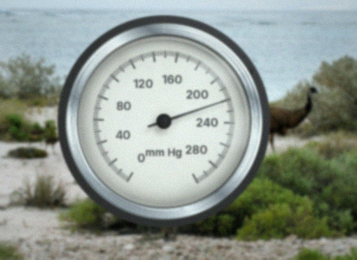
220 mmHg
